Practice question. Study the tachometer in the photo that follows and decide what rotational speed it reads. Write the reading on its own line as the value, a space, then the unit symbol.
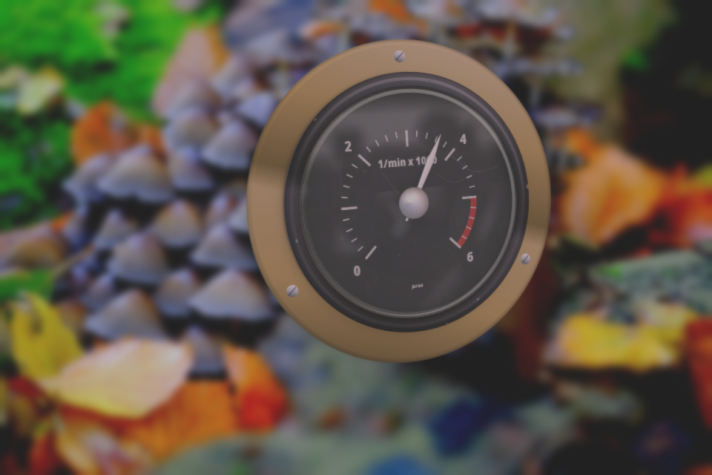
3600 rpm
